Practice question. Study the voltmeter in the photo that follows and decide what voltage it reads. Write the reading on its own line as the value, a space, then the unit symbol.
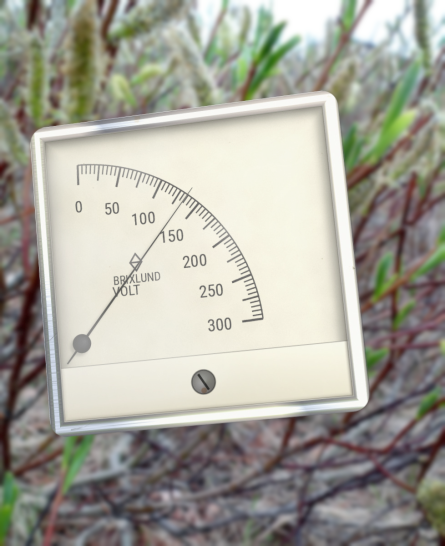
135 V
